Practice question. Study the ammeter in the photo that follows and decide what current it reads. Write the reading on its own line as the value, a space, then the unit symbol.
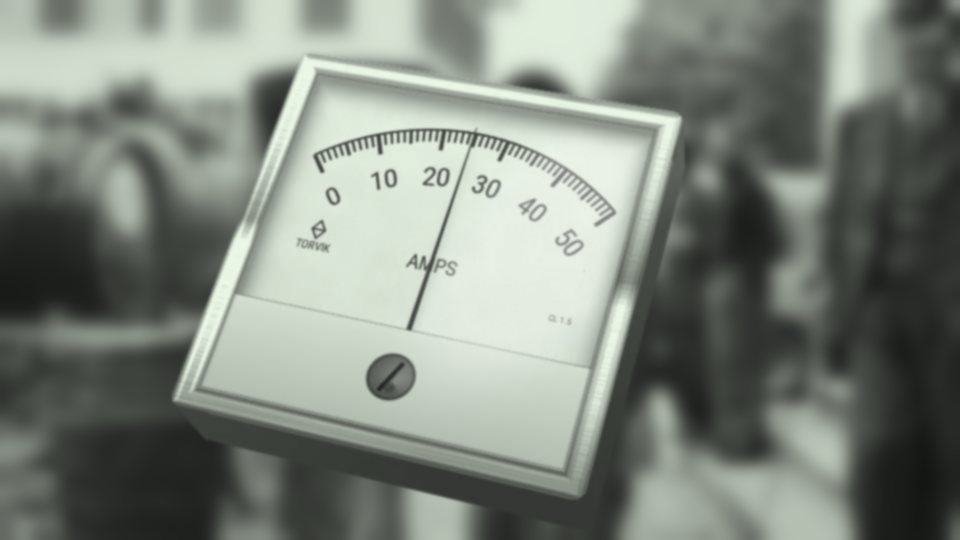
25 A
